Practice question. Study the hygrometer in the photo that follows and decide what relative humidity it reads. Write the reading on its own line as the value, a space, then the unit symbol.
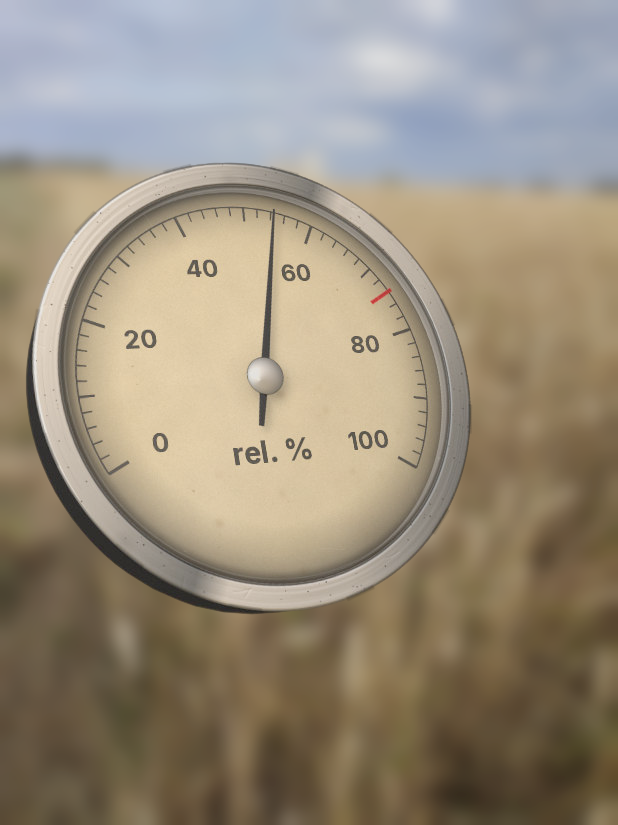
54 %
